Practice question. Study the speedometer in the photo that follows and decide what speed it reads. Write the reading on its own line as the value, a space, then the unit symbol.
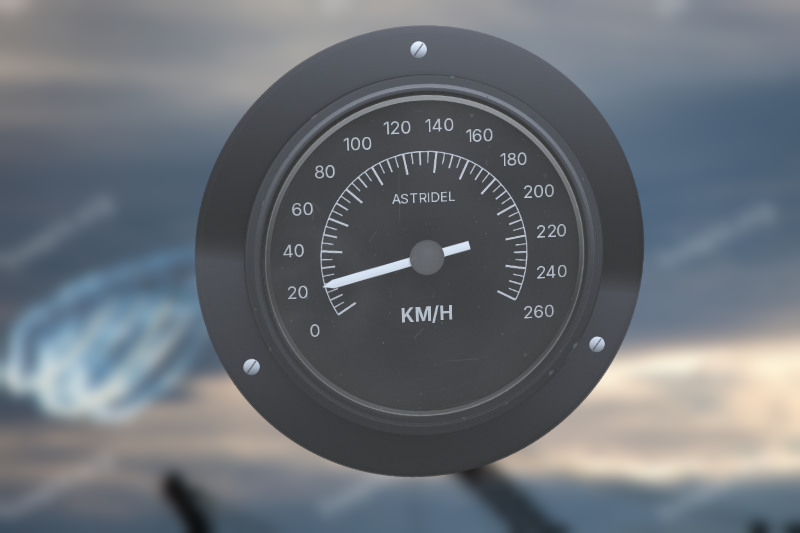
20 km/h
